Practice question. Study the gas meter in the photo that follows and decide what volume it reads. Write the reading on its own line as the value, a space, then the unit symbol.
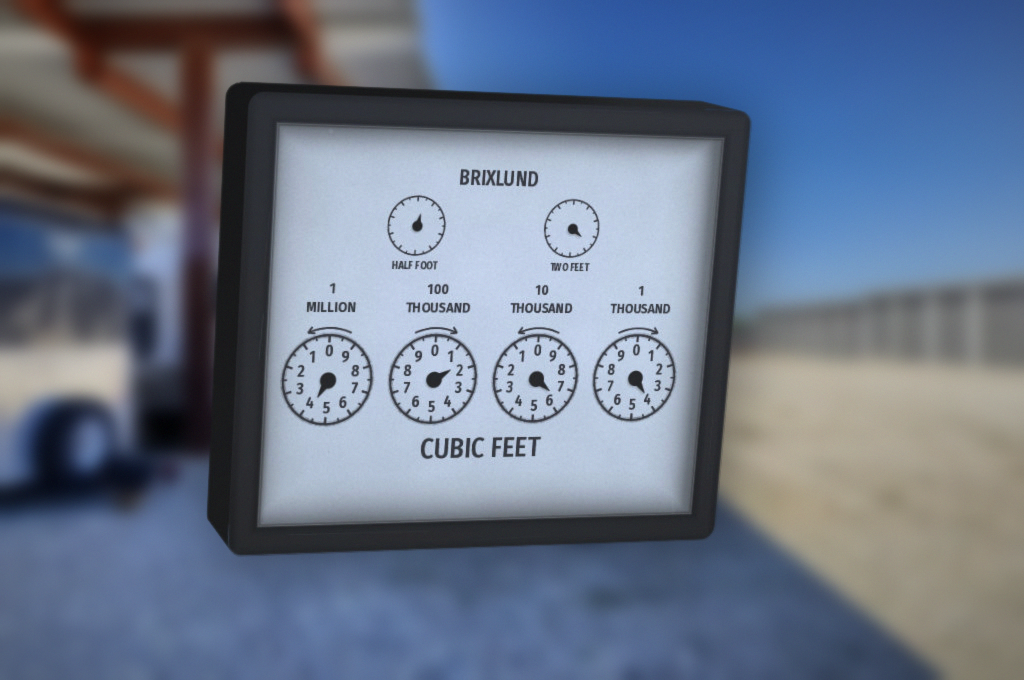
416400 ft³
